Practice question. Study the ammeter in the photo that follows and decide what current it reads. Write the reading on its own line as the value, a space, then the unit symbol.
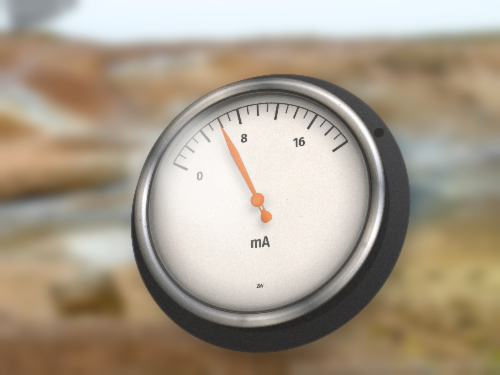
6 mA
